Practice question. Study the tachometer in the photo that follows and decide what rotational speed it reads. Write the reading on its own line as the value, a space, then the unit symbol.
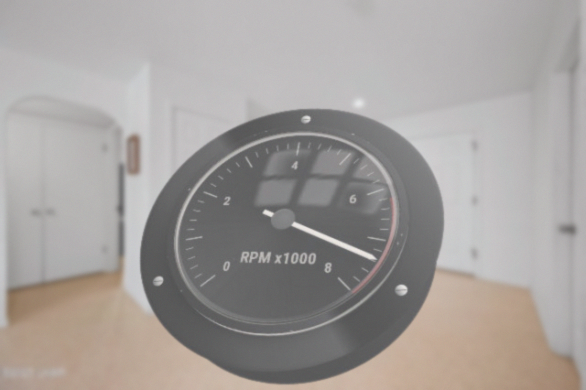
7400 rpm
